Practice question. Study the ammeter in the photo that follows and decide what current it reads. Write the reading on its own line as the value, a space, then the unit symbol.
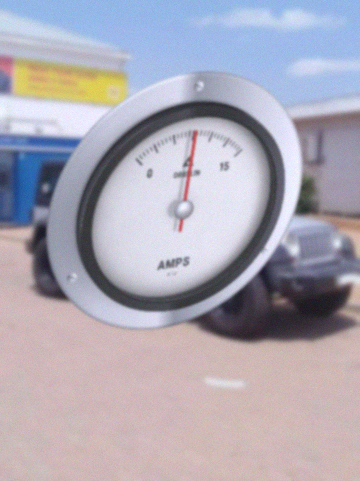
7.5 A
